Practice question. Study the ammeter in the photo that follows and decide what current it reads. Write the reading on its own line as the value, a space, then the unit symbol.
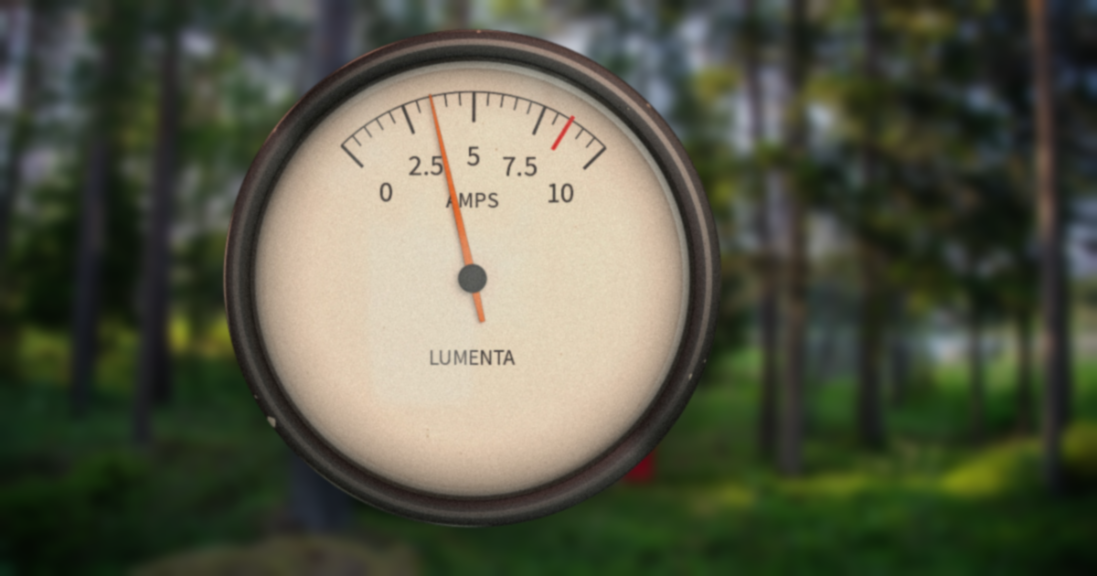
3.5 A
